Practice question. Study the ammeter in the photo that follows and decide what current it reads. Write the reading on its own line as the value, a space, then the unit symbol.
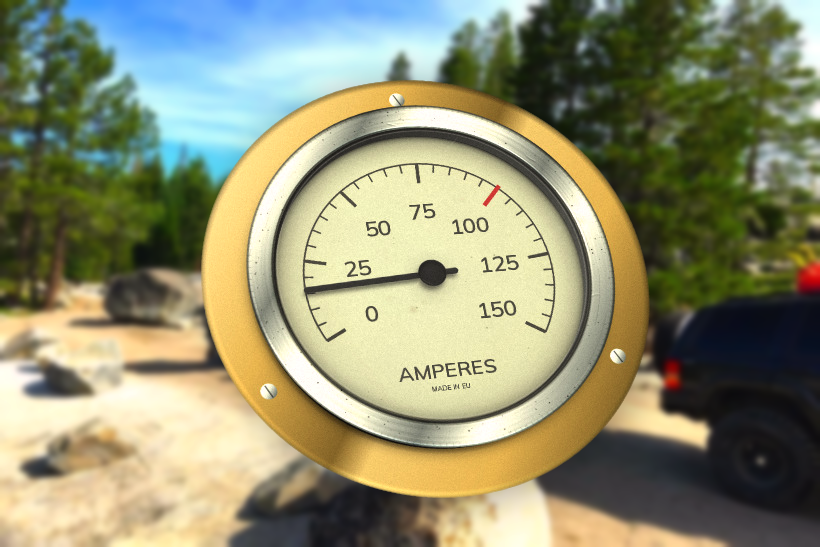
15 A
